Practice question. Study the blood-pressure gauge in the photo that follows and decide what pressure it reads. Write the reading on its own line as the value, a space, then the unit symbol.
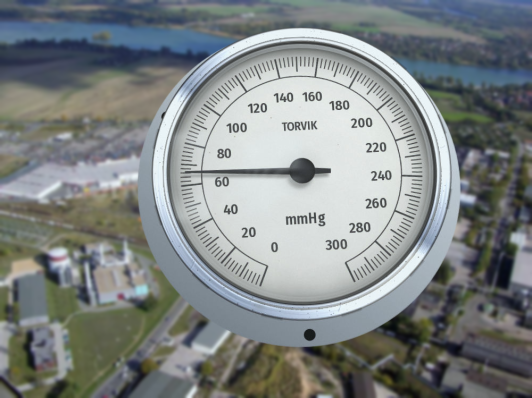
66 mmHg
